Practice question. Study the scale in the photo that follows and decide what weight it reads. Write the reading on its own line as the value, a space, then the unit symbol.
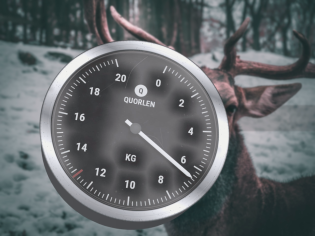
6.6 kg
